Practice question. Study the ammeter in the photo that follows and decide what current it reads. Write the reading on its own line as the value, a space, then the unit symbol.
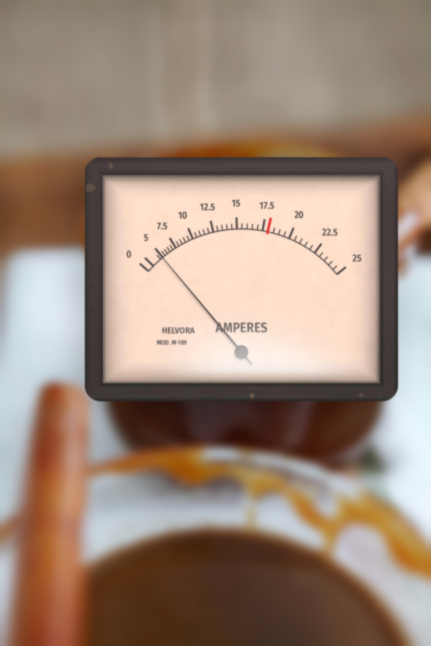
5 A
